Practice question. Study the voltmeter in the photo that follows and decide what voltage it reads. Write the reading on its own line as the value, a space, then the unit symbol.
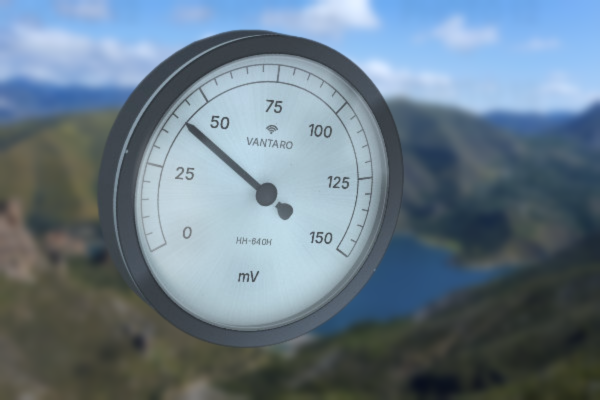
40 mV
